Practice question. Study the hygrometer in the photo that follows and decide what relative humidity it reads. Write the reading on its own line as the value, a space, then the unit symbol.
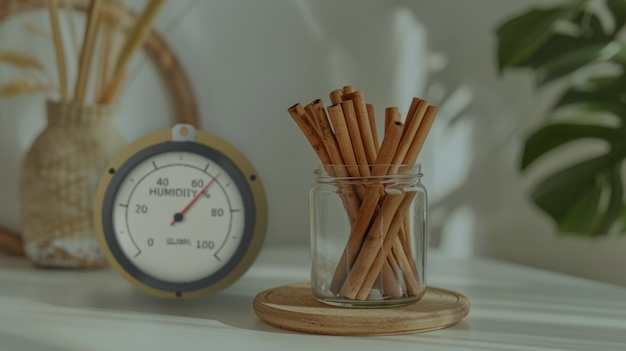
65 %
